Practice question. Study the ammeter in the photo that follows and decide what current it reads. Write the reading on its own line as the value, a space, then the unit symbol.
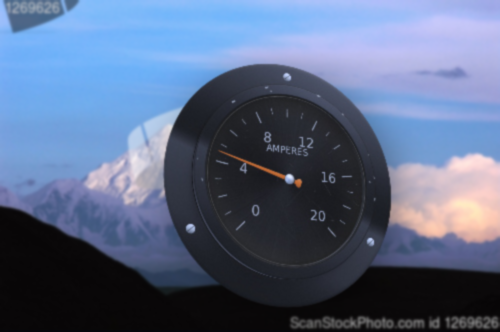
4.5 A
